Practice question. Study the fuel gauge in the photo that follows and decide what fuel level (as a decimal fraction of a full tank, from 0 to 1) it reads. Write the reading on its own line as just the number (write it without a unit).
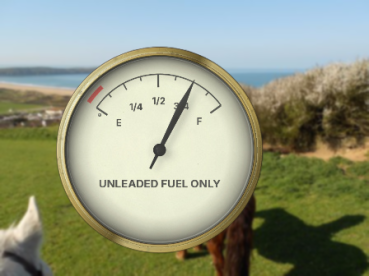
0.75
